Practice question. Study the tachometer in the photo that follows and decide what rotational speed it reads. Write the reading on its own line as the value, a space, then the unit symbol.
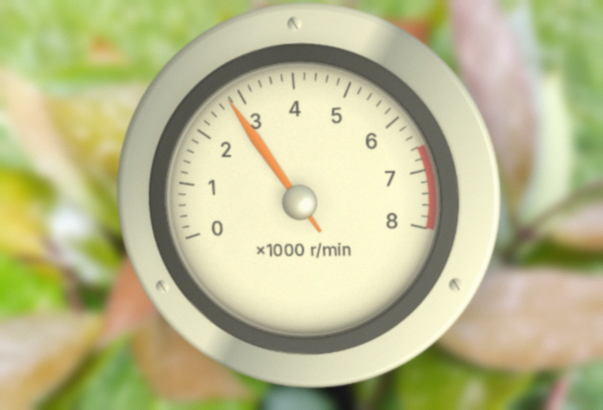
2800 rpm
